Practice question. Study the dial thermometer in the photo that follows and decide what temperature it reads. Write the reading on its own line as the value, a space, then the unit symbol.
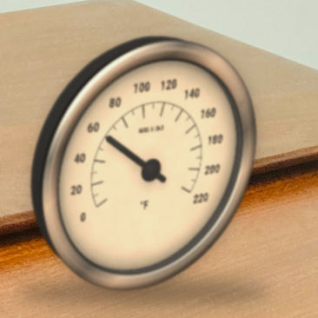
60 °F
